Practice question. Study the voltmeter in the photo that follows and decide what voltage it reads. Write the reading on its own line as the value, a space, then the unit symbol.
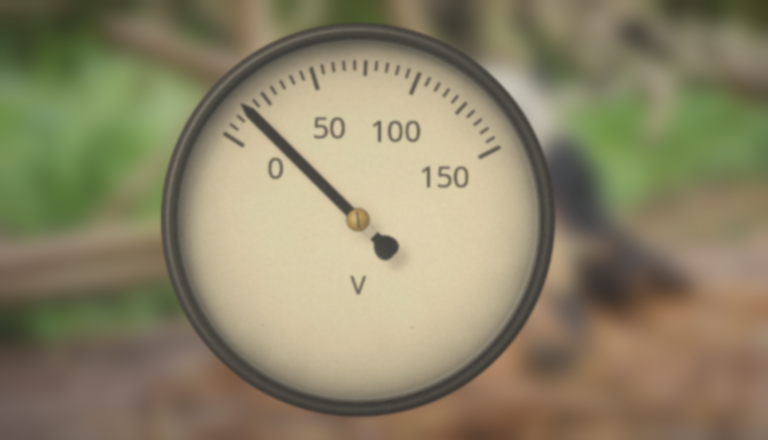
15 V
